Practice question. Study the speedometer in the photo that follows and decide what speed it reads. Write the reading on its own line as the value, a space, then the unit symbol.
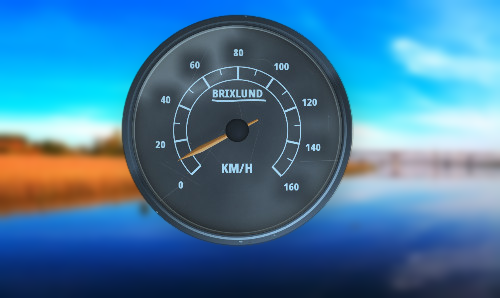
10 km/h
